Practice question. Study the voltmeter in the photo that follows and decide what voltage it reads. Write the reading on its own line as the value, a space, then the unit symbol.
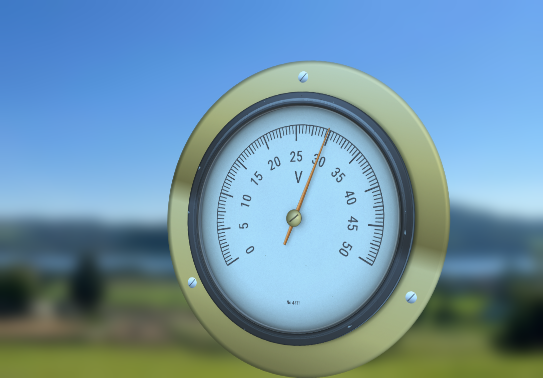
30 V
